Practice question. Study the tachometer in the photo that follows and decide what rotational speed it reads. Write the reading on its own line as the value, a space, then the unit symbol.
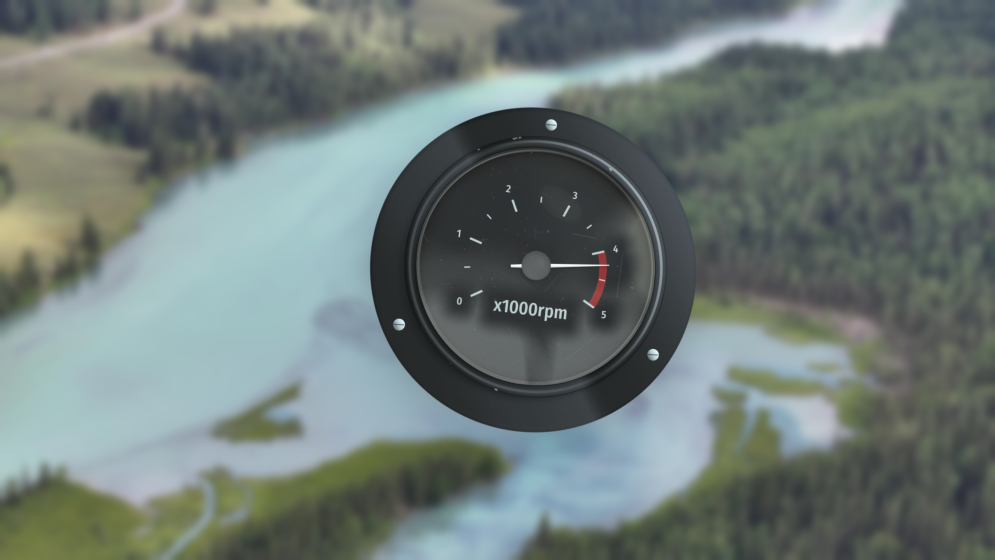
4250 rpm
